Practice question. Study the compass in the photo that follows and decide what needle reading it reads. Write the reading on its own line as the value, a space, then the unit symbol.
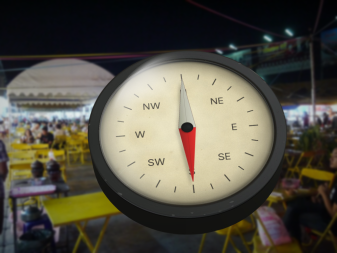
180 °
